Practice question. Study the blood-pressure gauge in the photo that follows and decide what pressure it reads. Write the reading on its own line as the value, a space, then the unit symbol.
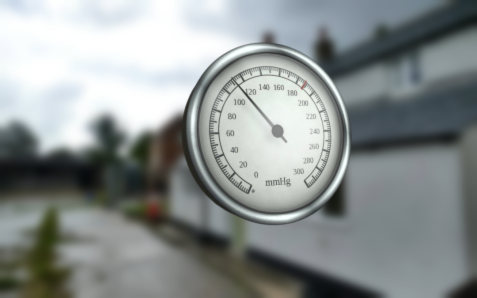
110 mmHg
